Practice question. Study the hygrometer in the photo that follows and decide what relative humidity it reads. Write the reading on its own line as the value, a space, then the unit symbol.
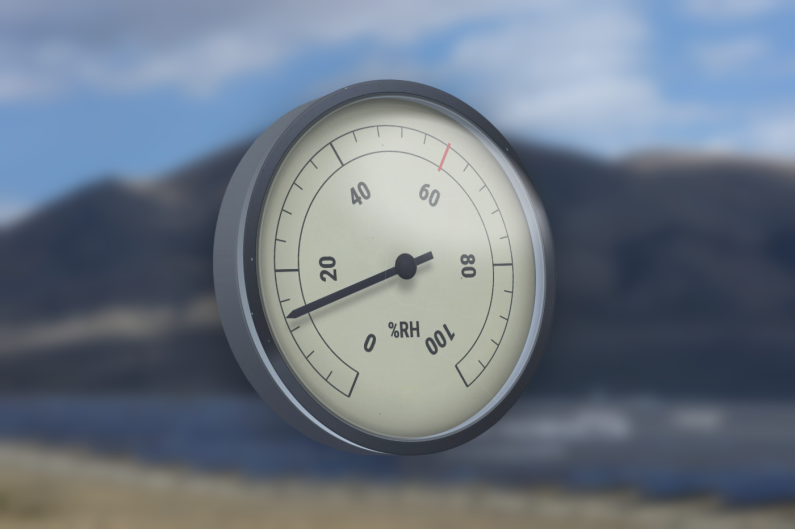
14 %
